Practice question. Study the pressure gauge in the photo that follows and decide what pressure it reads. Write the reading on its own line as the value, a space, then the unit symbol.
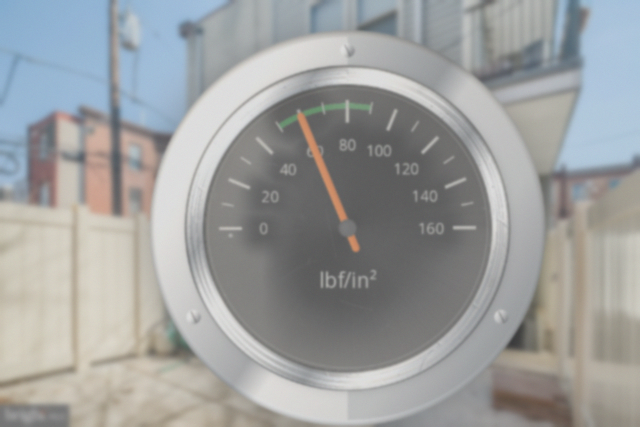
60 psi
